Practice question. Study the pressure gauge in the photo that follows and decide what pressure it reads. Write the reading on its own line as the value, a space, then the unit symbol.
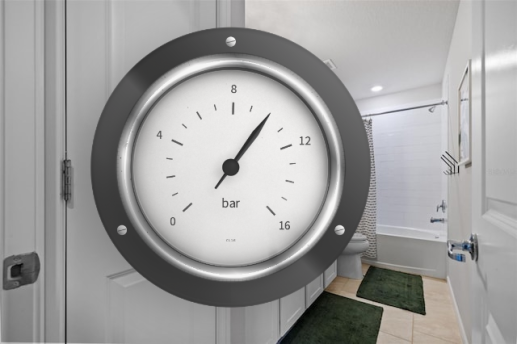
10 bar
